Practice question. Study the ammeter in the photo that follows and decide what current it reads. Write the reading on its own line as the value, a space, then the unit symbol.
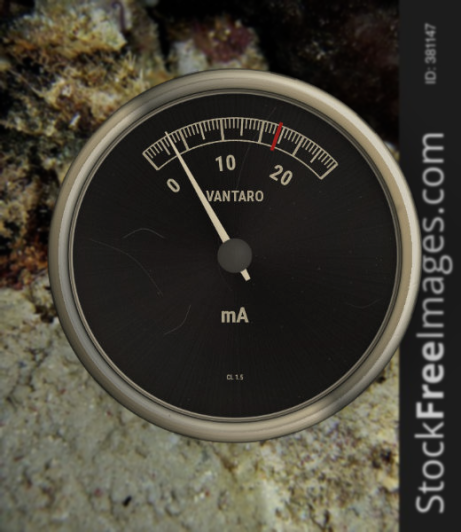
3.5 mA
